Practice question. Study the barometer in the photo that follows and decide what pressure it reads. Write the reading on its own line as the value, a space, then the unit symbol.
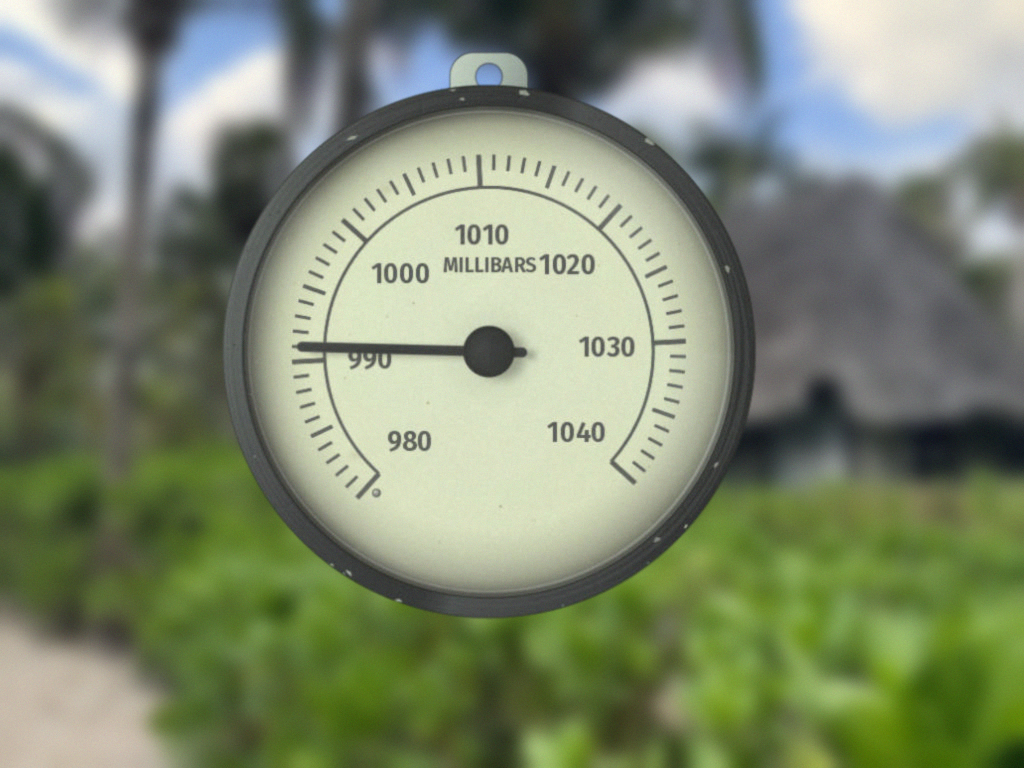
991 mbar
